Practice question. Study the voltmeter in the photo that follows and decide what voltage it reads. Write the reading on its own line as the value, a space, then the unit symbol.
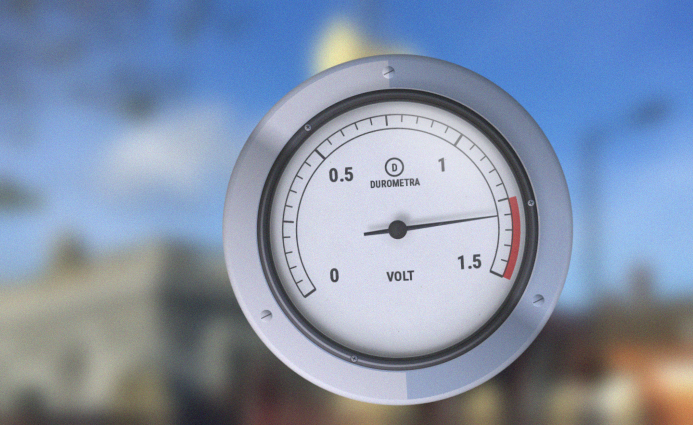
1.3 V
